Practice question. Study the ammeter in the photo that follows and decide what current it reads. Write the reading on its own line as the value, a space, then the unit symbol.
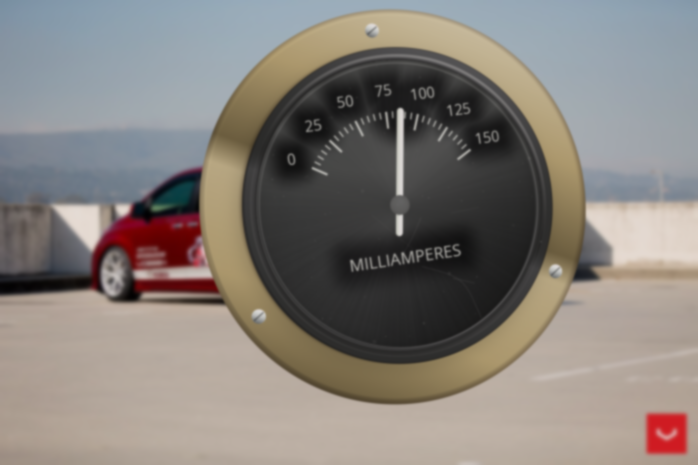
85 mA
